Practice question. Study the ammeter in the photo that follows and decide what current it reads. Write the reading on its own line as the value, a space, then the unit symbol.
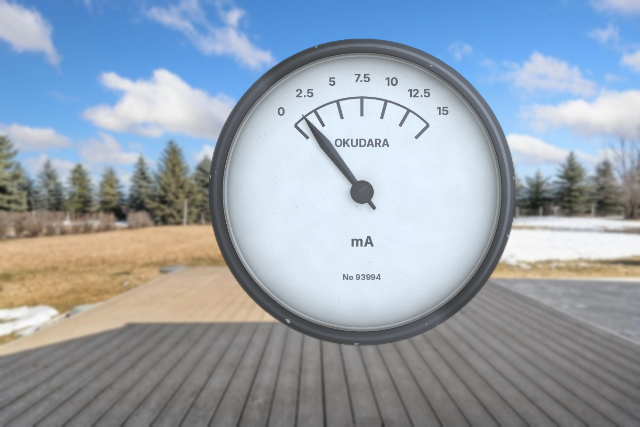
1.25 mA
